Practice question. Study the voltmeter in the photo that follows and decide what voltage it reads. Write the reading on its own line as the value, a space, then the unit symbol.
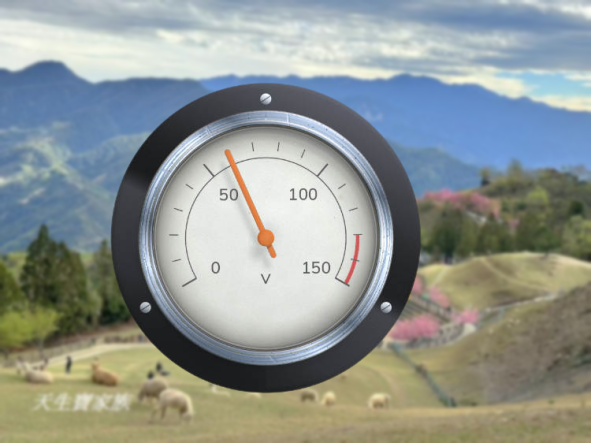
60 V
